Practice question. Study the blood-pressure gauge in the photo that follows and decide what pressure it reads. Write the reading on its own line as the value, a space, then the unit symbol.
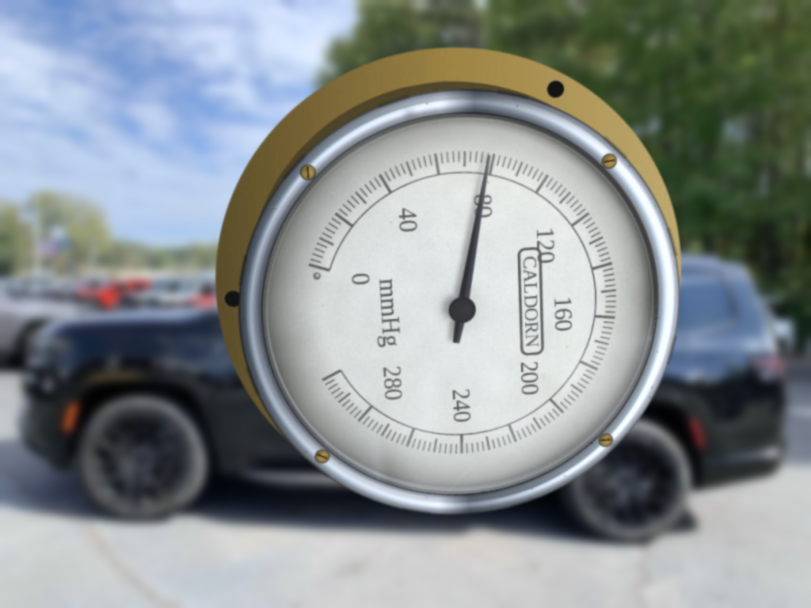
78 mmHg
